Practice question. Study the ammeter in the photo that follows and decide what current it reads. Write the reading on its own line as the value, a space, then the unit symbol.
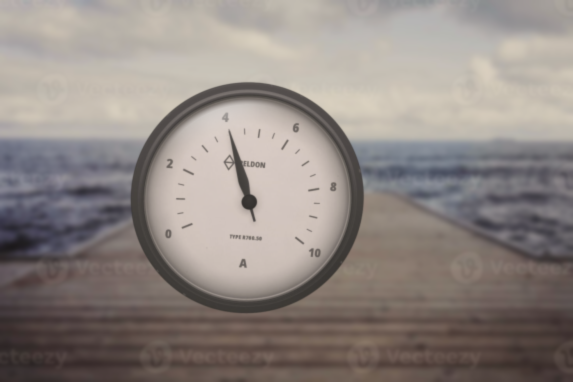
4 A
